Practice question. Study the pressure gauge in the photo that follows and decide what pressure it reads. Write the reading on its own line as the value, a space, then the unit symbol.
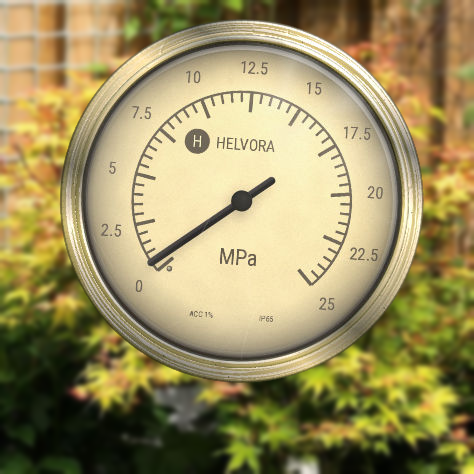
0.5 MPa
